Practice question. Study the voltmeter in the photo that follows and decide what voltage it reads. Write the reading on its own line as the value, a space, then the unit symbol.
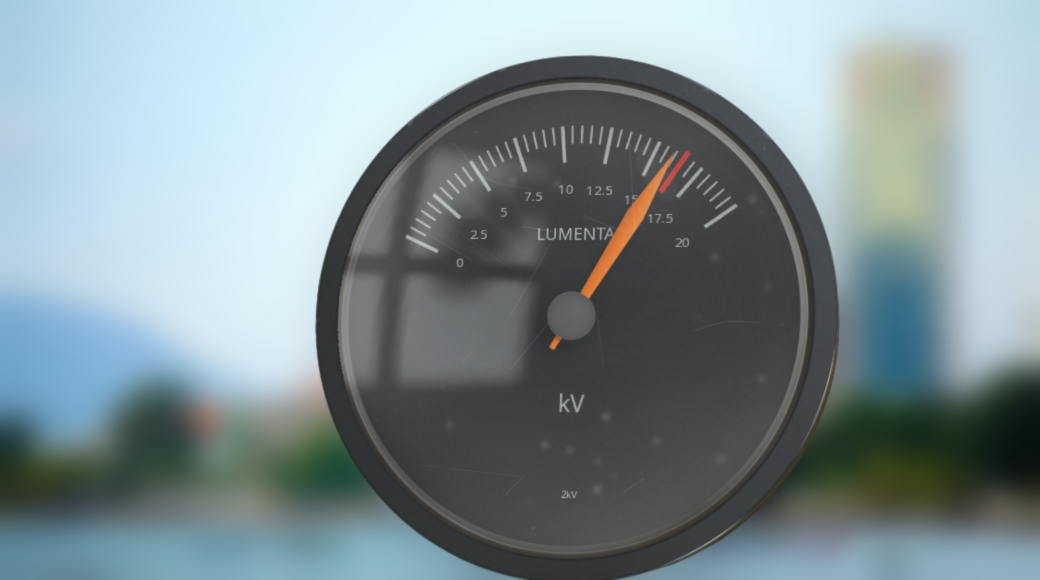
16 kV
